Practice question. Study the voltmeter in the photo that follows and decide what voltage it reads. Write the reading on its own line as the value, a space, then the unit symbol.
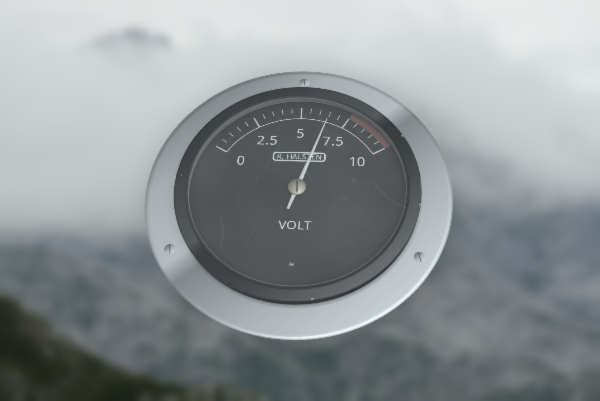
6.5 V
